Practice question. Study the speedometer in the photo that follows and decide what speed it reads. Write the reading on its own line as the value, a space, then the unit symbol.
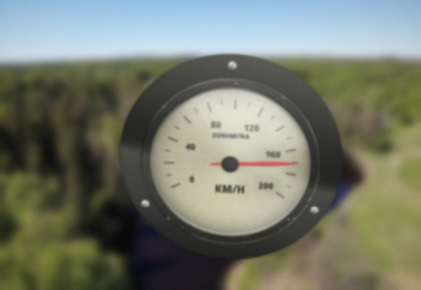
170 km/h
